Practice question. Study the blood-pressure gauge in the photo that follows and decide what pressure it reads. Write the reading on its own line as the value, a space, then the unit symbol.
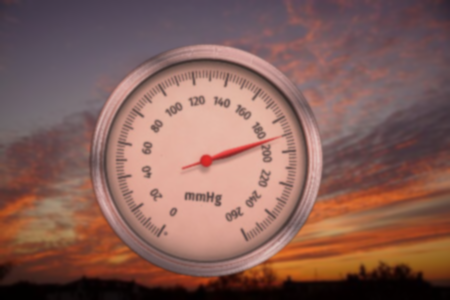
190 mmHg
